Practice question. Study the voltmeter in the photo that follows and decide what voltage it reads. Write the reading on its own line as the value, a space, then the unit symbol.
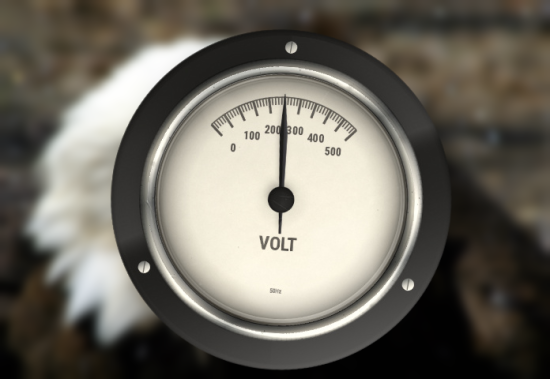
250 V
